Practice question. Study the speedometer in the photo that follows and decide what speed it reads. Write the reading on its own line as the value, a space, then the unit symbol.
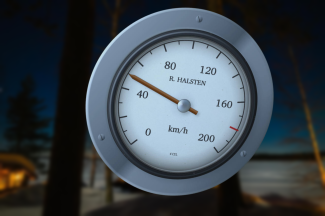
50 km/h
